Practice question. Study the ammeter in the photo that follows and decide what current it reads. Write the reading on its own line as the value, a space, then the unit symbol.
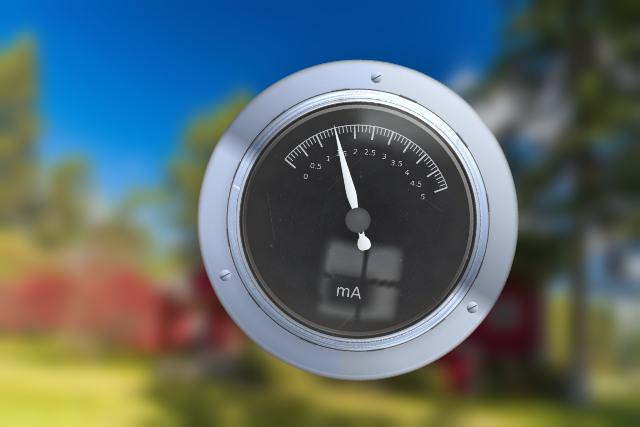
1.5 mA
